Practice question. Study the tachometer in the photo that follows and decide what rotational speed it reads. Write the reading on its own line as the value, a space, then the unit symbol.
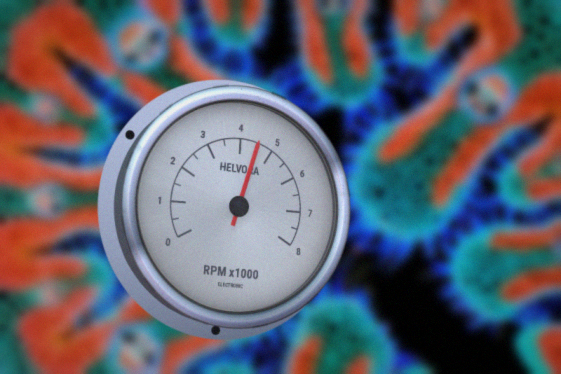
4500 rpm
